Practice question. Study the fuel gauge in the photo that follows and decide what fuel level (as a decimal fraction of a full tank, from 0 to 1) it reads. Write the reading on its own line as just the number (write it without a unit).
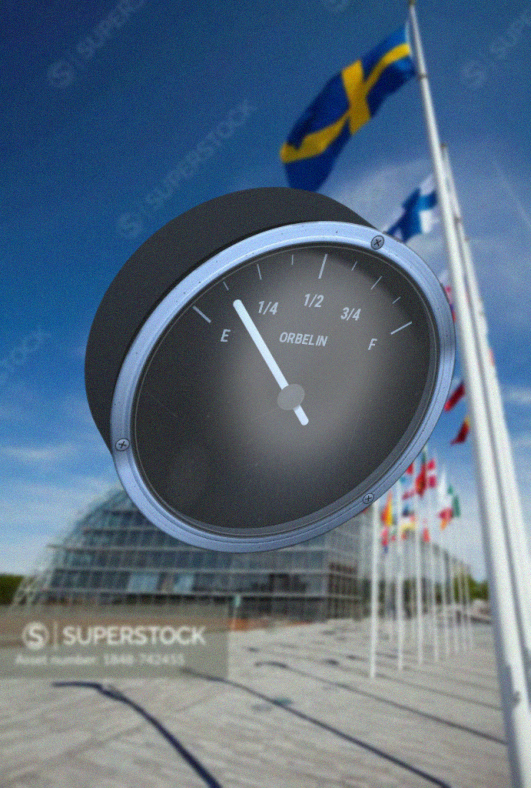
0.125
